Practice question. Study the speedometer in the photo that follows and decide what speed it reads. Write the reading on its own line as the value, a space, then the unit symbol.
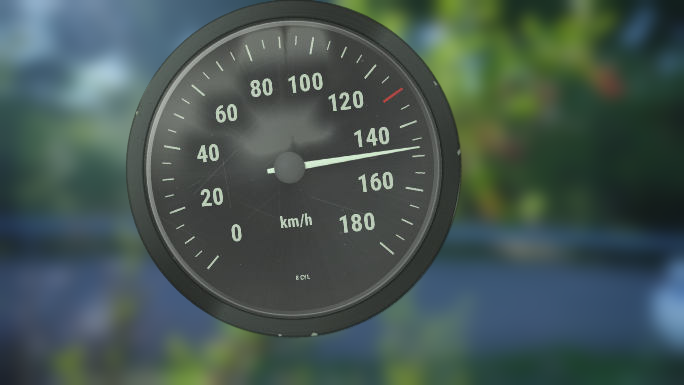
147.5 km/h
